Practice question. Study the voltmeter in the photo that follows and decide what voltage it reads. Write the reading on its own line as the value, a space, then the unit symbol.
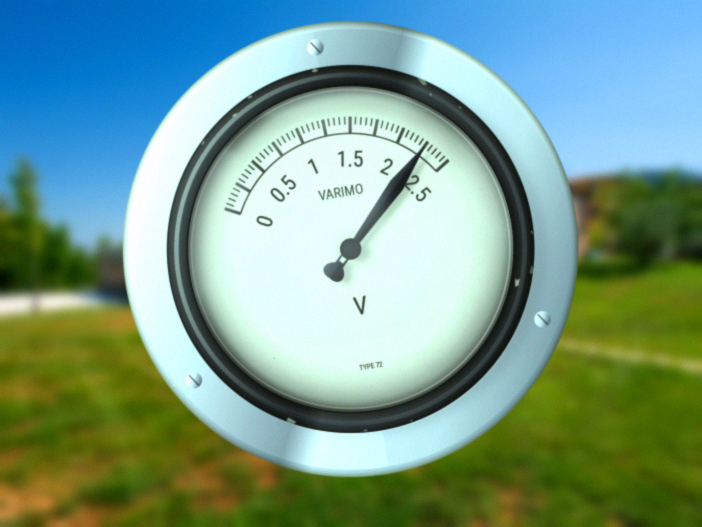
2.25 V
